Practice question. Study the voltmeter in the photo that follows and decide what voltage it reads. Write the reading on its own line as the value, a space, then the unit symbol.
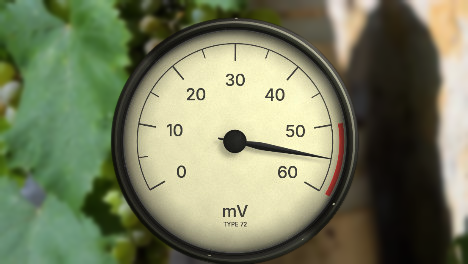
55 mV
